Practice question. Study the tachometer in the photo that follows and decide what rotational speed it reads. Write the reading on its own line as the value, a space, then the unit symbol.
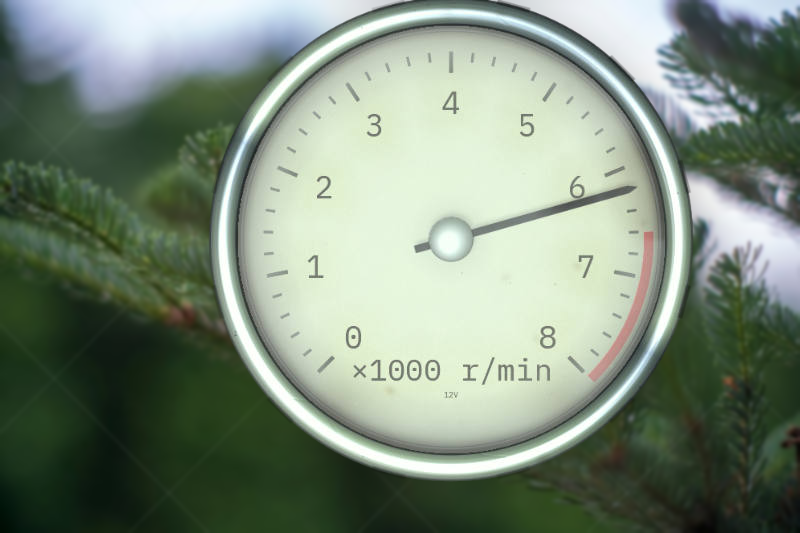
6200 rpm
